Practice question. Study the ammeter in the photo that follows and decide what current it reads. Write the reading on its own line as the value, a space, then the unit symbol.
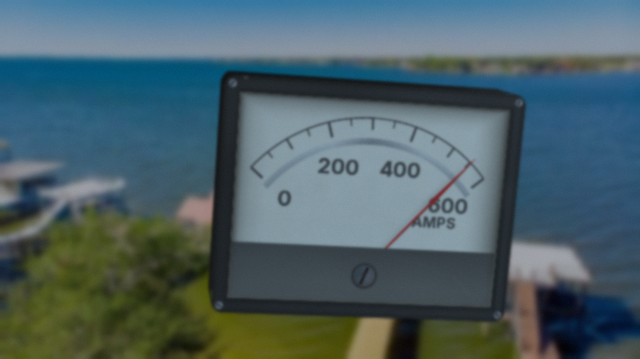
550 A
